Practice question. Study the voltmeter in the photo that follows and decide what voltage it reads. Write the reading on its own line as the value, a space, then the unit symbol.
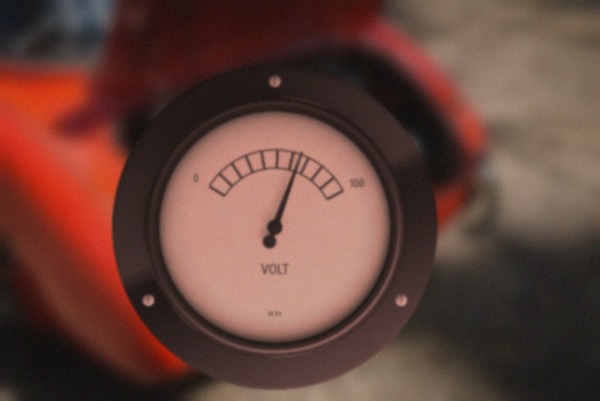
65 V
